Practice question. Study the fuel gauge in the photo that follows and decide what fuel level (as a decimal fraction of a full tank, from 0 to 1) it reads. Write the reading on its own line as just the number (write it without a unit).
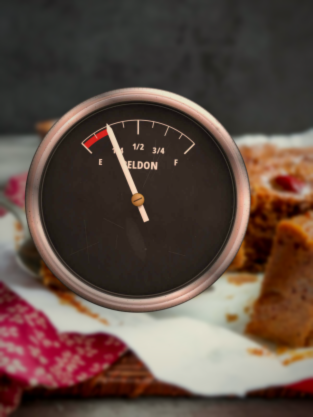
0.25
